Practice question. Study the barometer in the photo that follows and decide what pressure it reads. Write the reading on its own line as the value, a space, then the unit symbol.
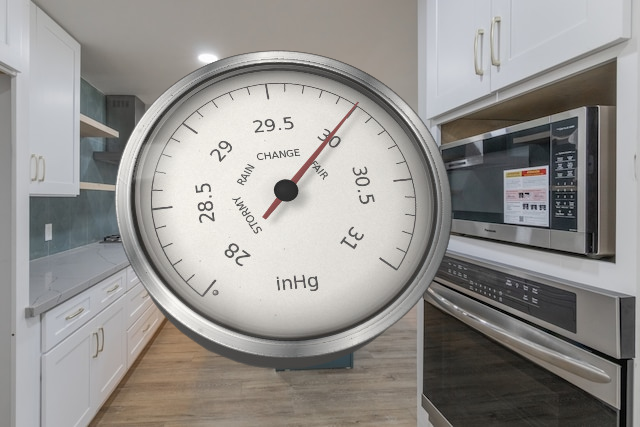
30 inHg
